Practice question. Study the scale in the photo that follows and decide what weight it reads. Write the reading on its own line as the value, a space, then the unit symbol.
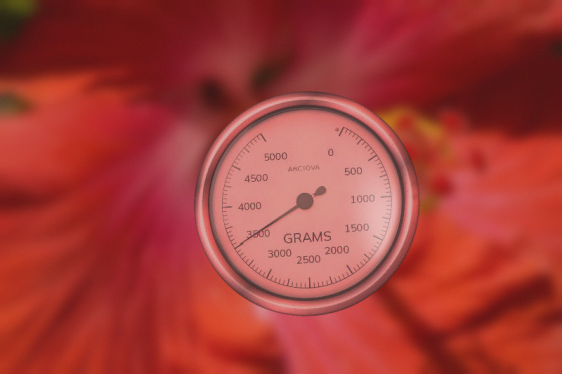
3500 g
